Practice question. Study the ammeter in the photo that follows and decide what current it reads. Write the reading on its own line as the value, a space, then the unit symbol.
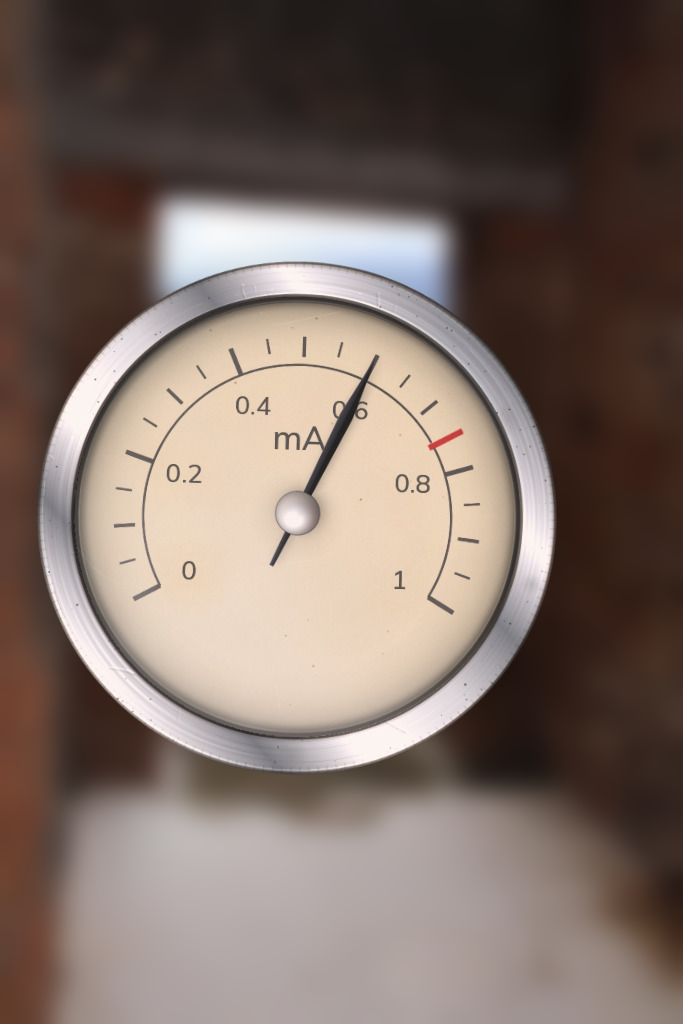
0.6 mA
